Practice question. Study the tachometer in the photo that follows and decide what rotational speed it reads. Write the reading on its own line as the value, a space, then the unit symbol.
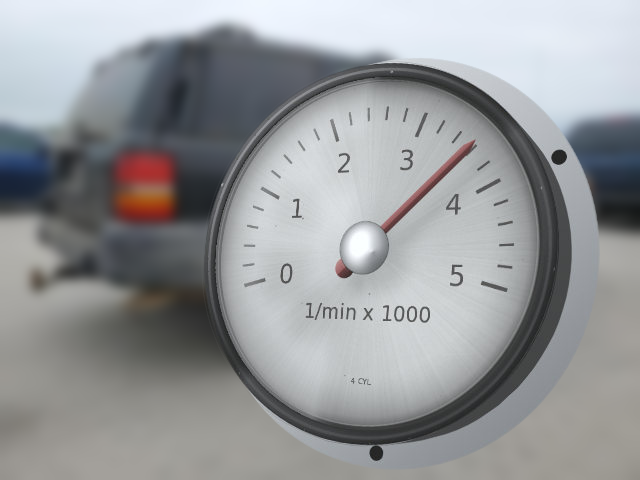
3600 rpm
